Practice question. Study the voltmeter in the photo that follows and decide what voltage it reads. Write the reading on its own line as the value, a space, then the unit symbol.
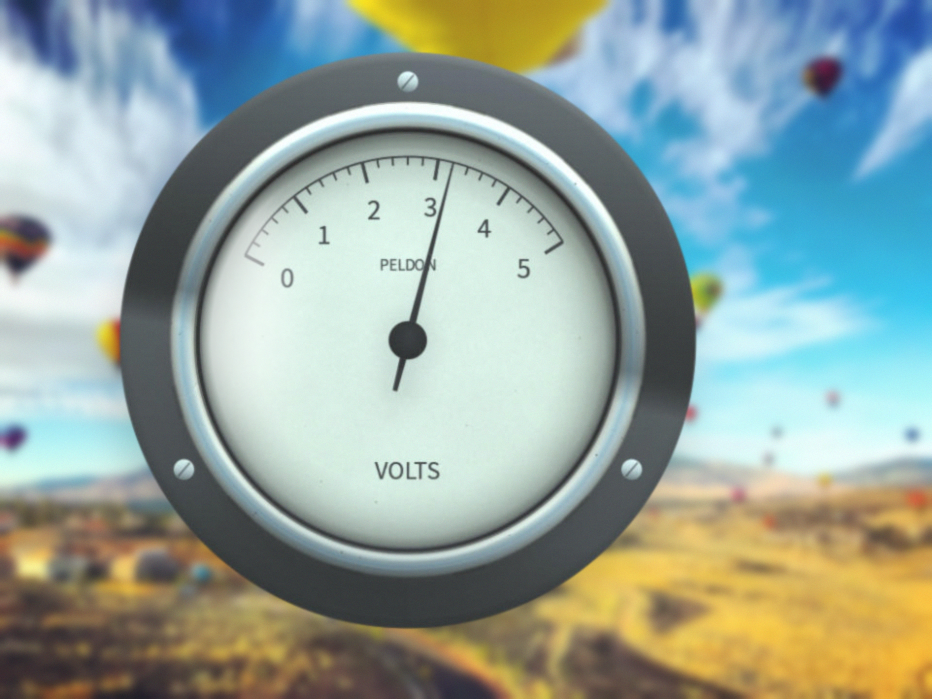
3.2 V
